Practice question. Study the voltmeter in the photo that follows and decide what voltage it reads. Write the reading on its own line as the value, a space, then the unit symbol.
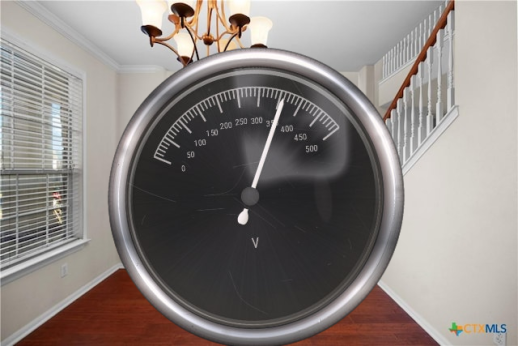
360 V
